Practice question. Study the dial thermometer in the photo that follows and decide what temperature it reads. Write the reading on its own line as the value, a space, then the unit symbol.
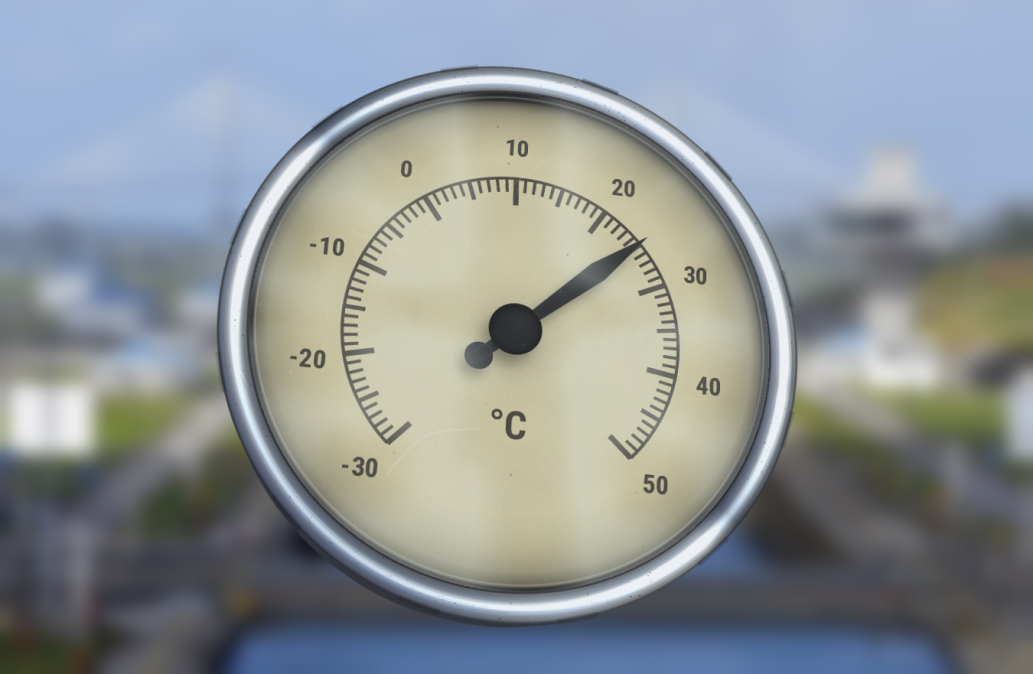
25 °C
